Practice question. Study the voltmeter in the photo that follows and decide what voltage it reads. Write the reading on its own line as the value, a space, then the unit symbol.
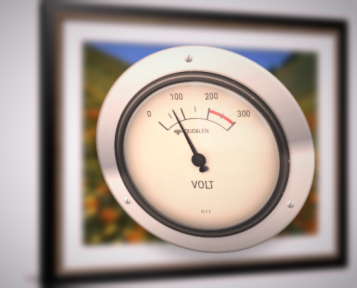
75 V
